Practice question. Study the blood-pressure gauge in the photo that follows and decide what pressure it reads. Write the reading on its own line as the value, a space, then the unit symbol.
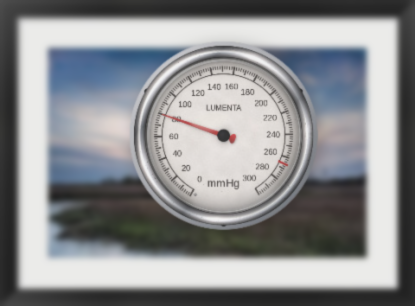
80 mmHg
